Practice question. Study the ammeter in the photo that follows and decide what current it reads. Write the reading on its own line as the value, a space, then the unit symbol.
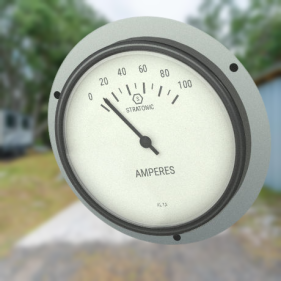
10 A
